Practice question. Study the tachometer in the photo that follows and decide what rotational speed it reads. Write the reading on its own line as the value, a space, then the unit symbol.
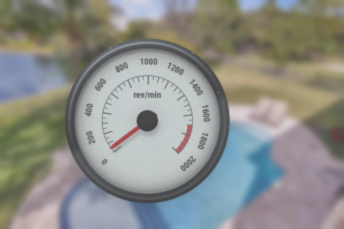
50 rpm
